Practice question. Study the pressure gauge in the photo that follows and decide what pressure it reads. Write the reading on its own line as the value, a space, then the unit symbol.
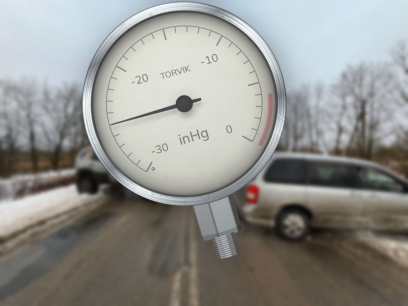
-25 inHg
